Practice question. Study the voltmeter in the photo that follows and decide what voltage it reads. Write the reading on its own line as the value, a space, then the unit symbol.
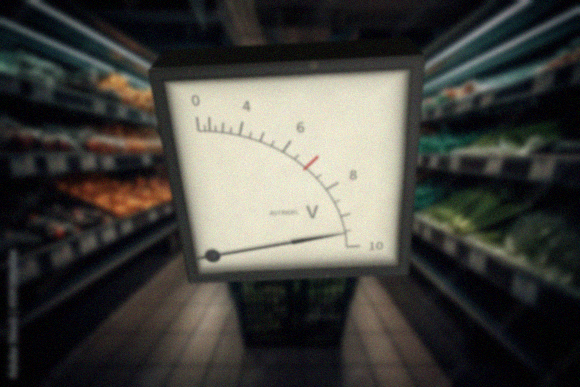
9.5 V
